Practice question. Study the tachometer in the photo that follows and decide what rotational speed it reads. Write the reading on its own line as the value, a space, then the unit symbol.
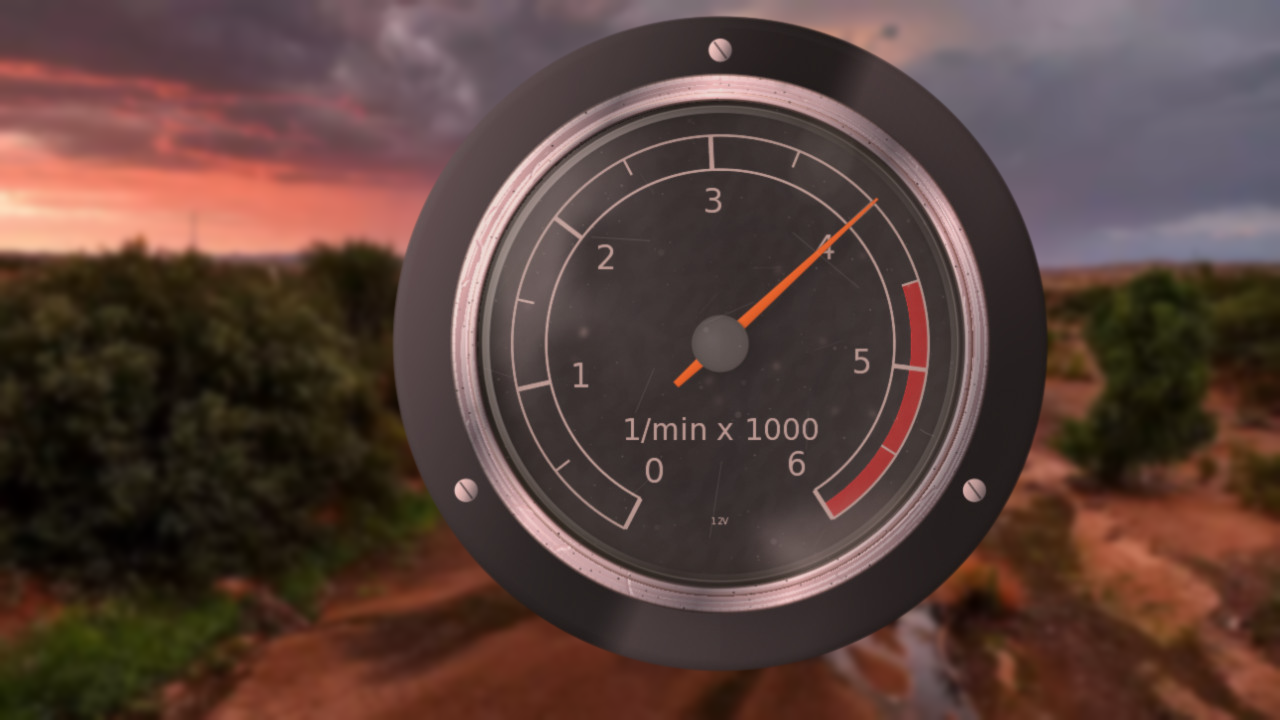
4000 rpm
